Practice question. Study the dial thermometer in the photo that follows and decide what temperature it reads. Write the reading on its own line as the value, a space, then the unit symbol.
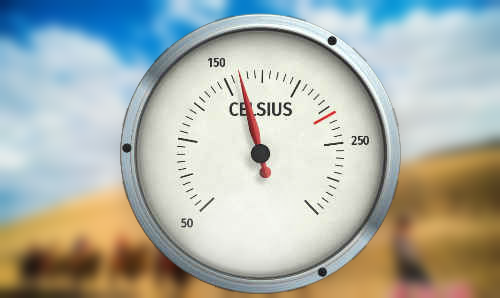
160 °C
